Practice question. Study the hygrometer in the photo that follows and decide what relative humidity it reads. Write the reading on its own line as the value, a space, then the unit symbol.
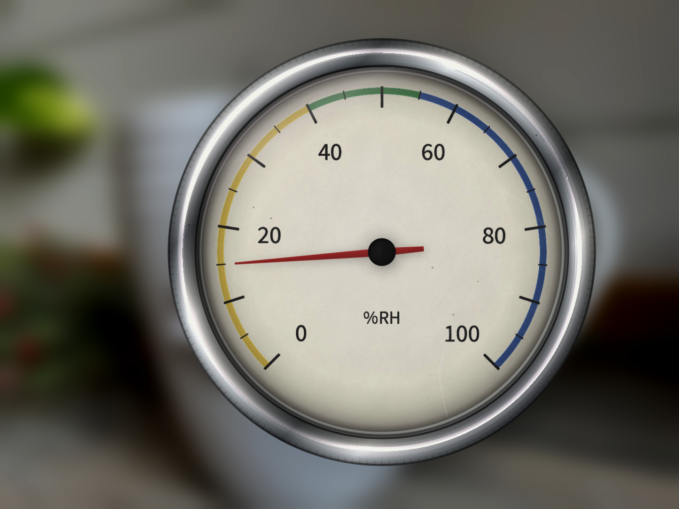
15 %
